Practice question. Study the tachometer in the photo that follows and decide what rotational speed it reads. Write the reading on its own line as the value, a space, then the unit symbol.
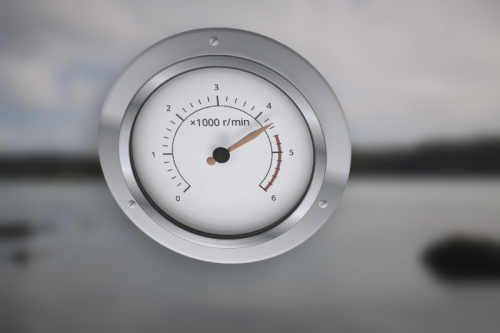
4300 rpm
